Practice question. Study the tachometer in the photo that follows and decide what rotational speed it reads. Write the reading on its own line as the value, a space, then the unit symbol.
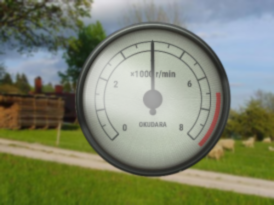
4000 rpm
